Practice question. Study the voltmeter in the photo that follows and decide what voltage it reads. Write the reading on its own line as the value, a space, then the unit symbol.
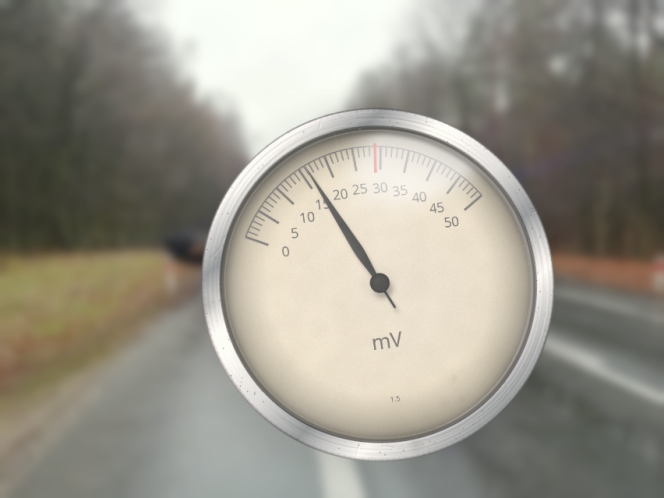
16 mV
